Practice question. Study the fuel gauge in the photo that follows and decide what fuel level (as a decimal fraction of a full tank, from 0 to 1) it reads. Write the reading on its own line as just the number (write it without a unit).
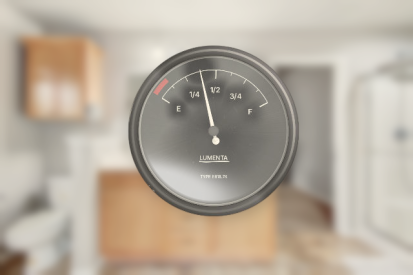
0.375
